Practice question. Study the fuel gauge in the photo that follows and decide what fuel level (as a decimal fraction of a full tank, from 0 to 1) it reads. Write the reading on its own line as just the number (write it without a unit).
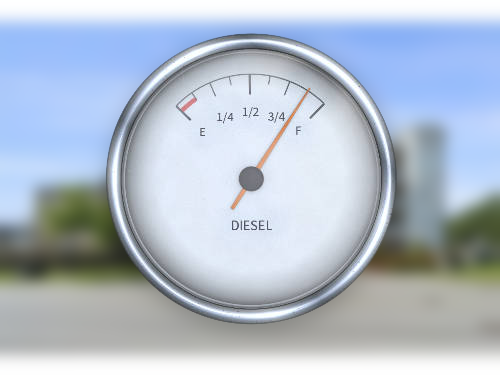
0.875
